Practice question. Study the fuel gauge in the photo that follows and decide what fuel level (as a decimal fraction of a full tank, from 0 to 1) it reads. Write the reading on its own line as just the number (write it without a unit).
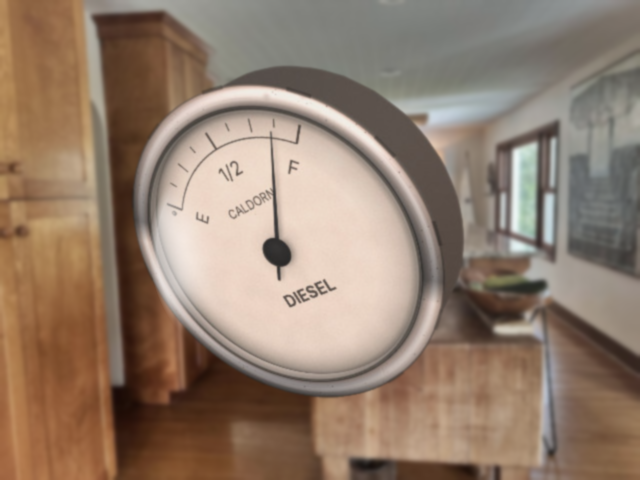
0.875
